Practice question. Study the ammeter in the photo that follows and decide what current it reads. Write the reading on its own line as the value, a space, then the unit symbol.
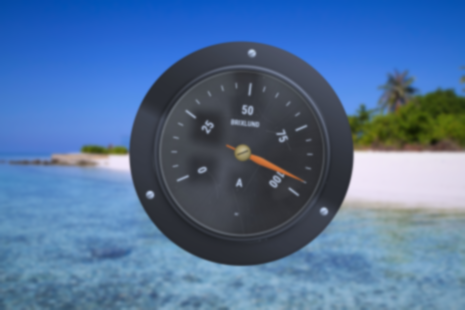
95 A
